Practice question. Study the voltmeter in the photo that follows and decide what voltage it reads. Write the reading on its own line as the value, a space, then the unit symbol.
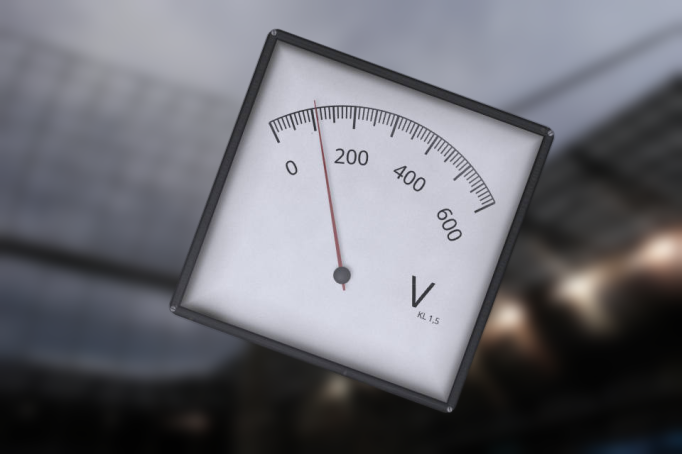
110 V
